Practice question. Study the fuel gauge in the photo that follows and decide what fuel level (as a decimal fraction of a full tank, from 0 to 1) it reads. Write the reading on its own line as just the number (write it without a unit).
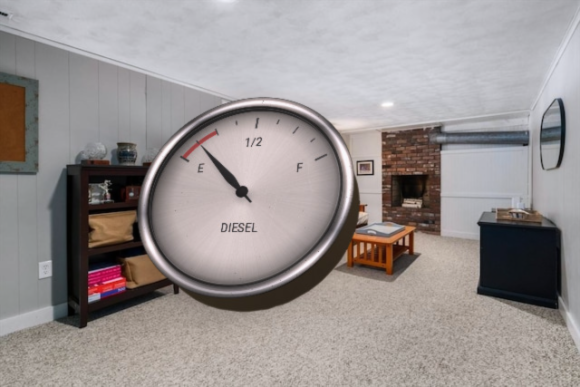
0.125
